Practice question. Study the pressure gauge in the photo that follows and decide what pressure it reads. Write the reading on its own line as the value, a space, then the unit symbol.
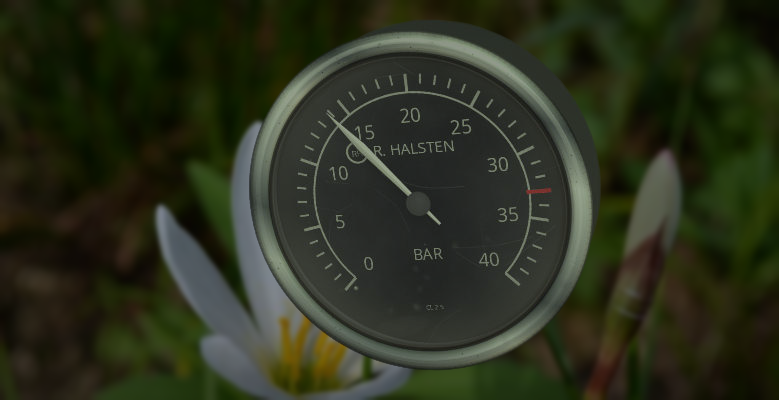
14 bar
